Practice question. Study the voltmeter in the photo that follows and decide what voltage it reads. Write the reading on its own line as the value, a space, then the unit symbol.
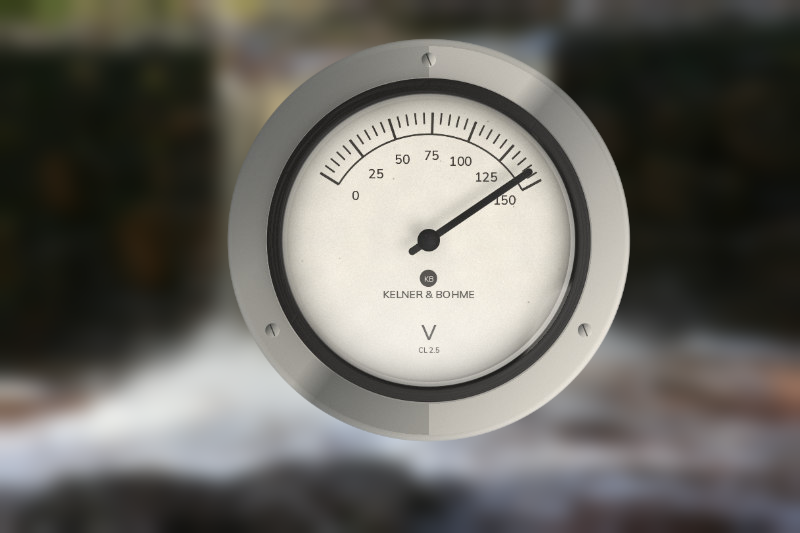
142.5 V
